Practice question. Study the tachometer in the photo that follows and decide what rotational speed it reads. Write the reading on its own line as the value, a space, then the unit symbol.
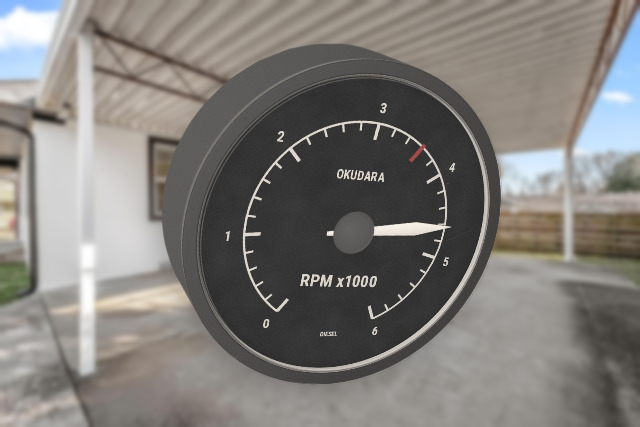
4600 rpm
